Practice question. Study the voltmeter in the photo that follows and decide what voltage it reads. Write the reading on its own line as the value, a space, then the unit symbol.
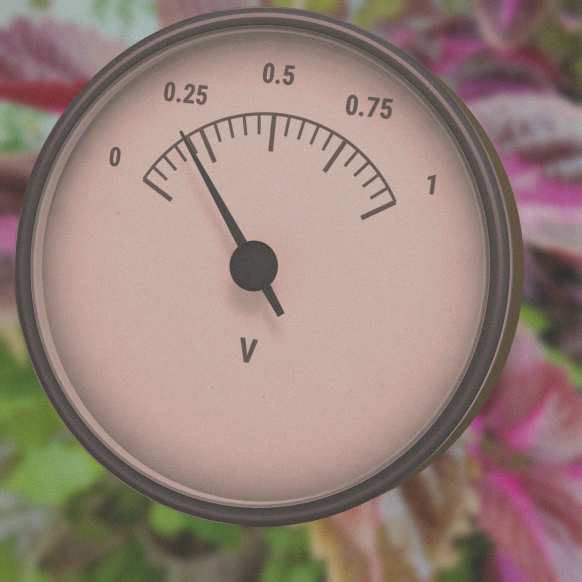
0.2 V
